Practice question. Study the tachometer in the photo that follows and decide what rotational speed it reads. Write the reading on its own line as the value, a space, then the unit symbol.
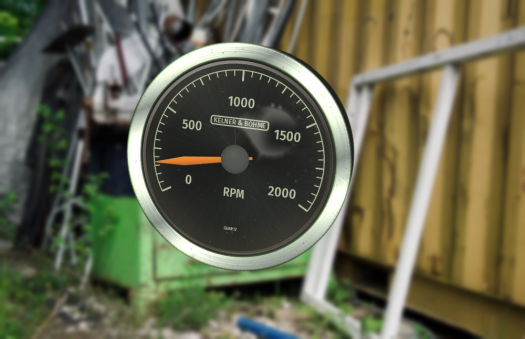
175 rpm
